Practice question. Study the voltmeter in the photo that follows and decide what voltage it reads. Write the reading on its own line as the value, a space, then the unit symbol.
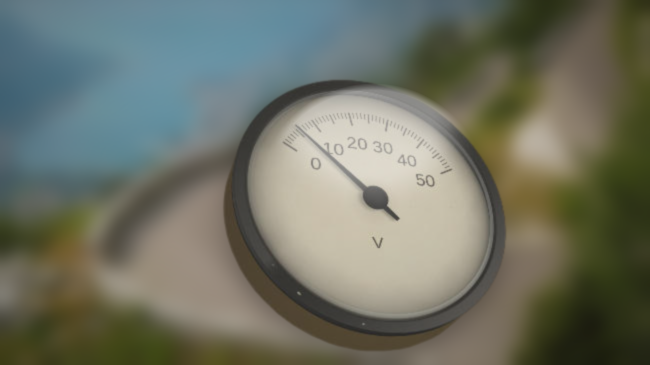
5 V
